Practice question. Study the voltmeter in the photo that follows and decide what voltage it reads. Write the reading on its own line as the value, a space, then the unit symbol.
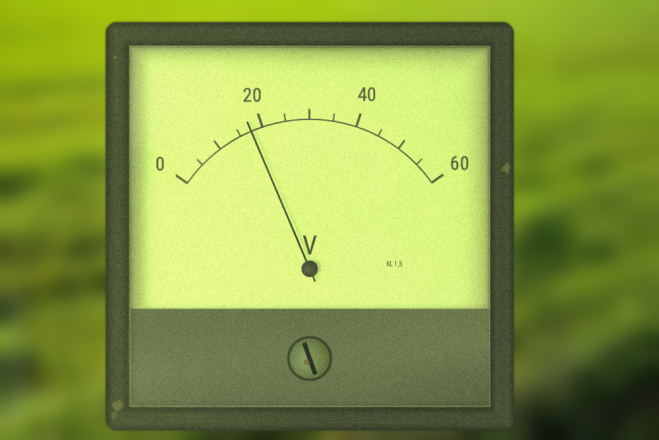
17.5 V
